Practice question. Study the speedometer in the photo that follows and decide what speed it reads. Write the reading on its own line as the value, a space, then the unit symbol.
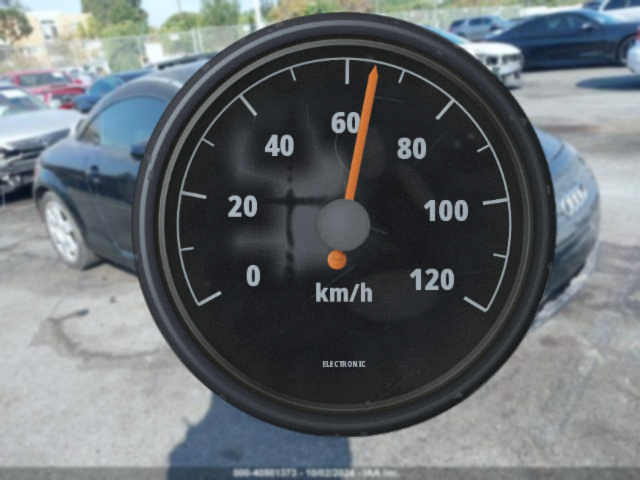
65 km/h
